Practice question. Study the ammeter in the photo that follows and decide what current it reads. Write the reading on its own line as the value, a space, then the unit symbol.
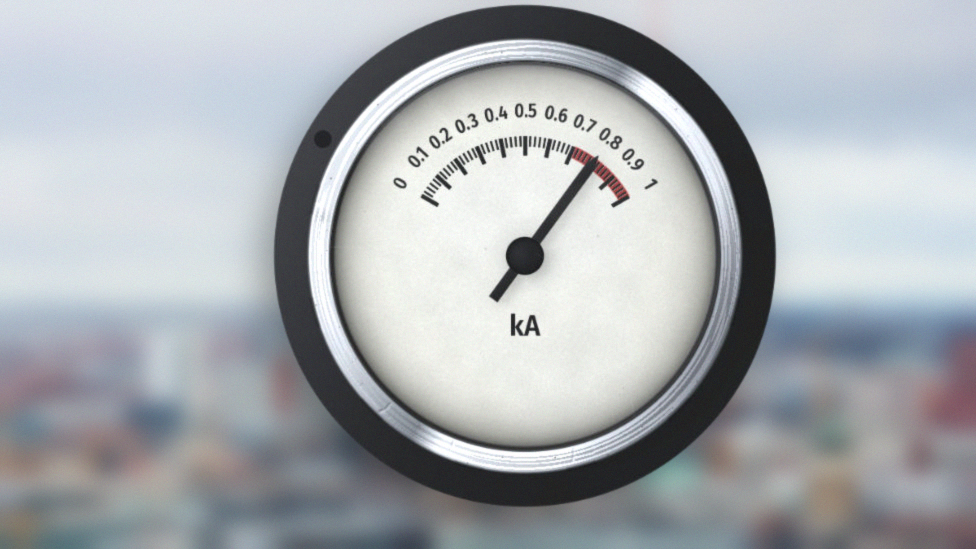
0.8 kA
